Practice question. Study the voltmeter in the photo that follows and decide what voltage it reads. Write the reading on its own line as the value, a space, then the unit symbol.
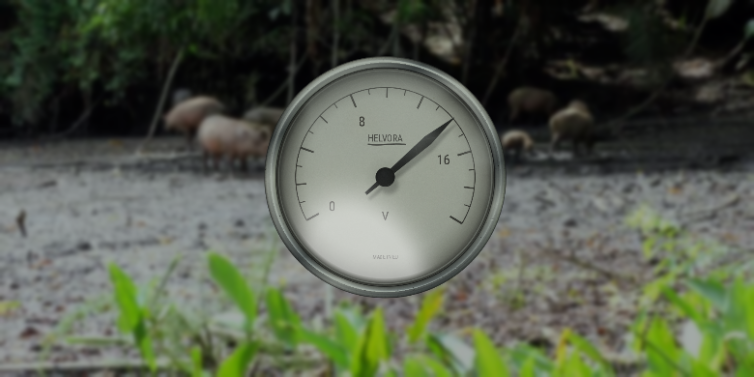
14 V
